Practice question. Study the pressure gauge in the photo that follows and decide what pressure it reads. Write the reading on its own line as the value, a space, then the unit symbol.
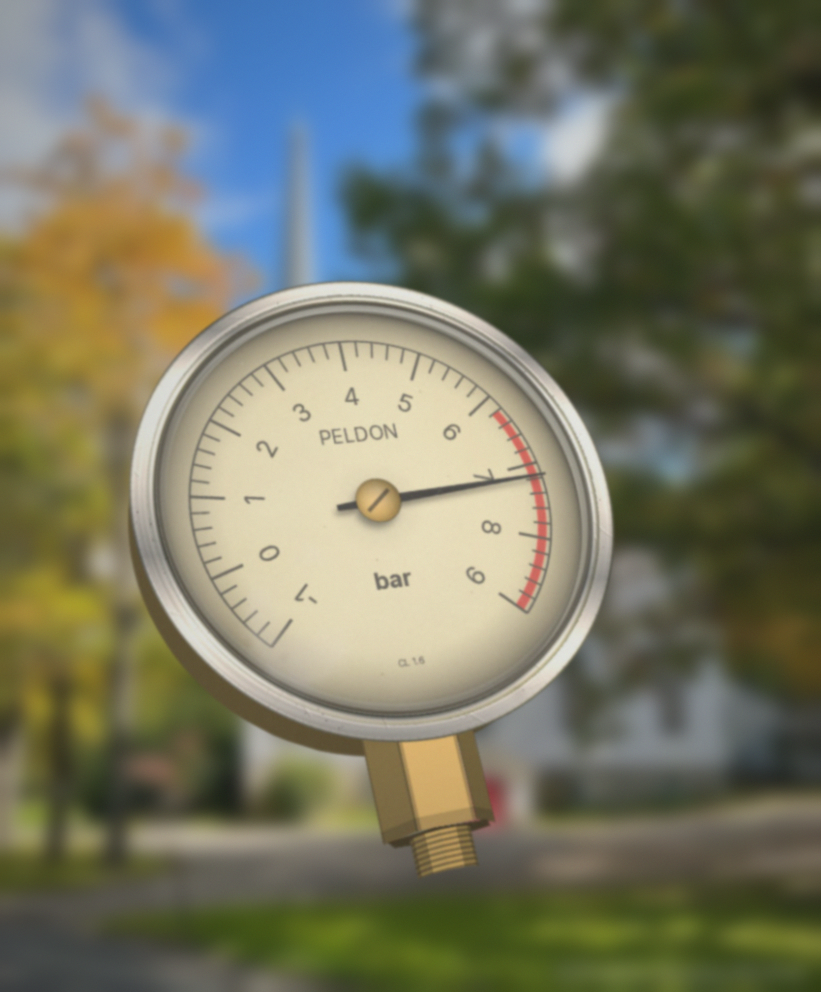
7.2 bar
